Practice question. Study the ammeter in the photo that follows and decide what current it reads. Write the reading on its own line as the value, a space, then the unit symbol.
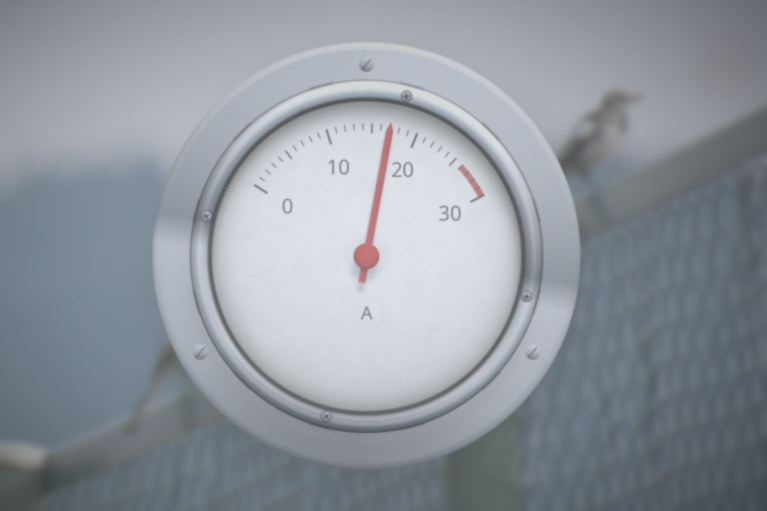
17 A
